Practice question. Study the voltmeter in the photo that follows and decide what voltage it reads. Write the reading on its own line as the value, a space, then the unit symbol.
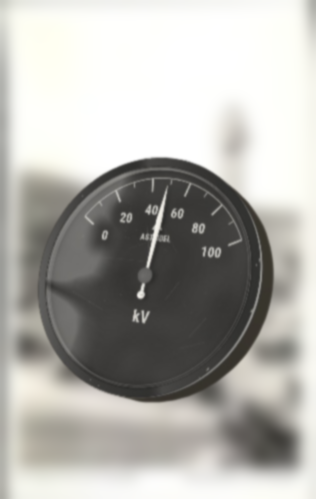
50 kV
